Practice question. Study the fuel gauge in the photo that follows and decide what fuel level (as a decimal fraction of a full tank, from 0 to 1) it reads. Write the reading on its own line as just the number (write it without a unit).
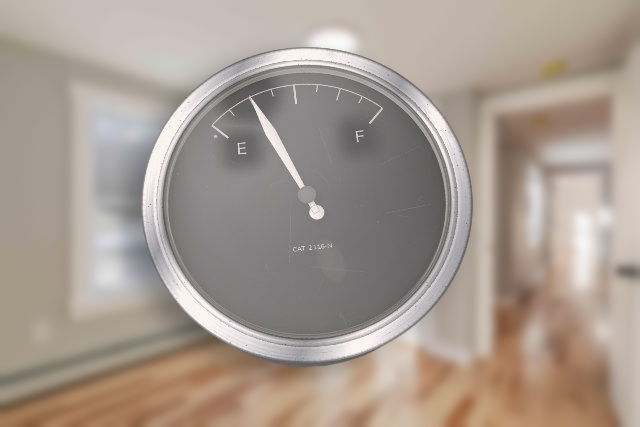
0.25
